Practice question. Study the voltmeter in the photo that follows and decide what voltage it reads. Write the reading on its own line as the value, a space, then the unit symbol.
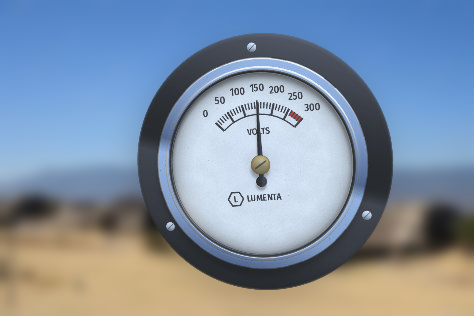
150 V
